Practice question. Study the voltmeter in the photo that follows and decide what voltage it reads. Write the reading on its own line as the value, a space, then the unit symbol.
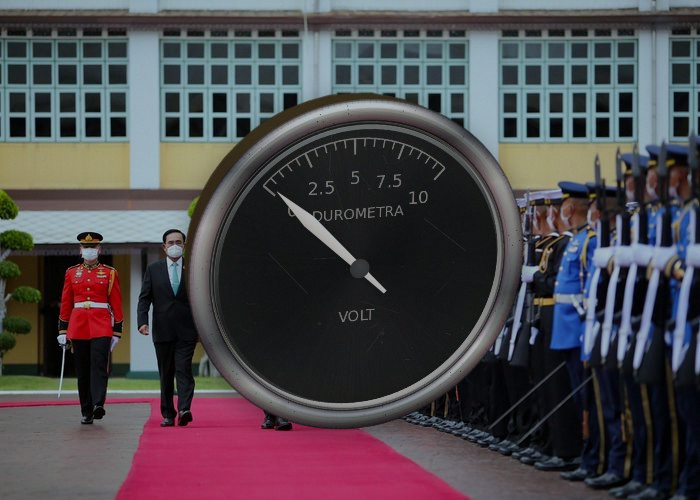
0.25 V
